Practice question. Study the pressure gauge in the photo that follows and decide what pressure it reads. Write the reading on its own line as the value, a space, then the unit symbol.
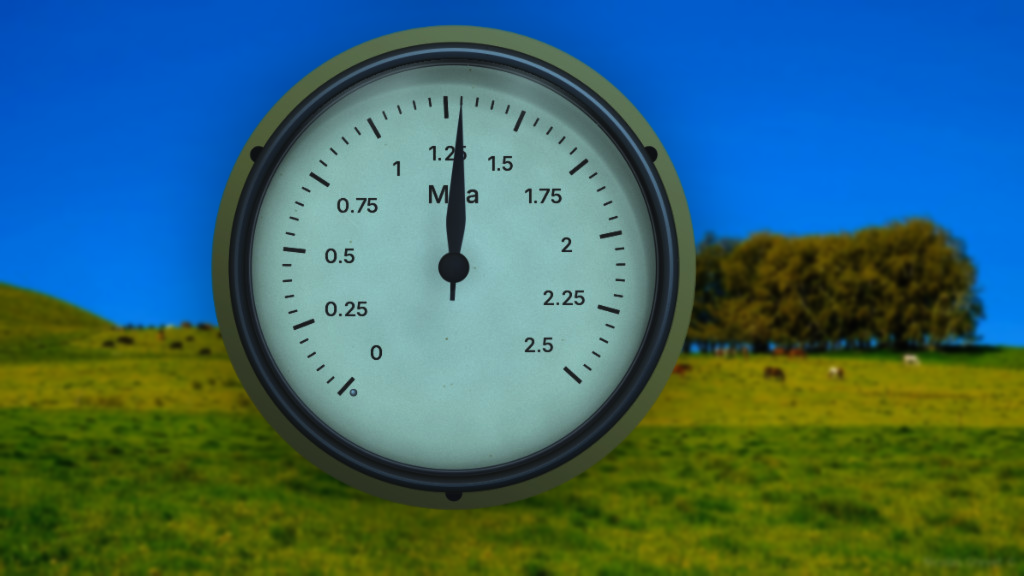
1.3 MPa
